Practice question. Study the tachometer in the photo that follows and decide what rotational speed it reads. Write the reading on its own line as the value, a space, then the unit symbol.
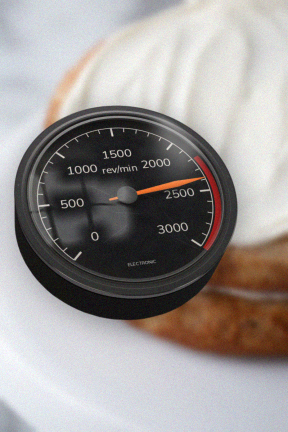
2400 rpm
